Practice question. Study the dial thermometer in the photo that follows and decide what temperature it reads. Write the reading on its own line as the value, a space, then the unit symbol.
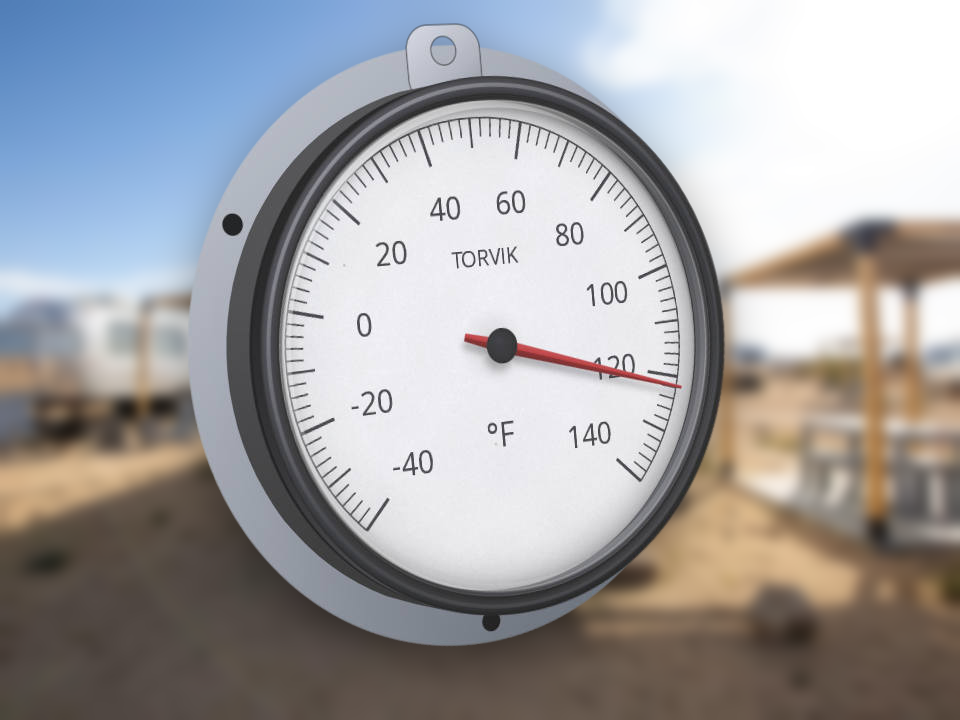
122 °F
